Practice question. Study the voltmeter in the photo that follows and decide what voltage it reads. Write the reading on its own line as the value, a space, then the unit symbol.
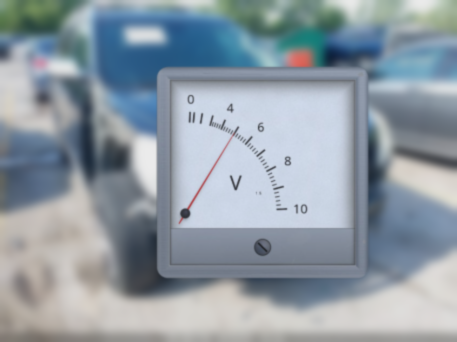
5 V
